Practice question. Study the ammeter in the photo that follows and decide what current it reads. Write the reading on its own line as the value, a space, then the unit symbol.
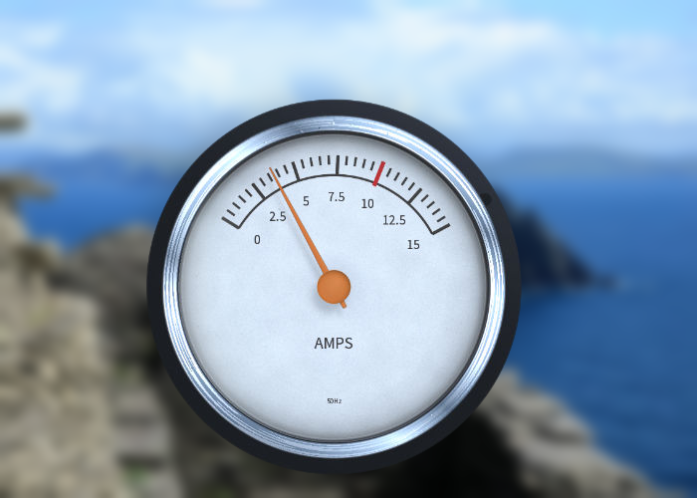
3.75 A
